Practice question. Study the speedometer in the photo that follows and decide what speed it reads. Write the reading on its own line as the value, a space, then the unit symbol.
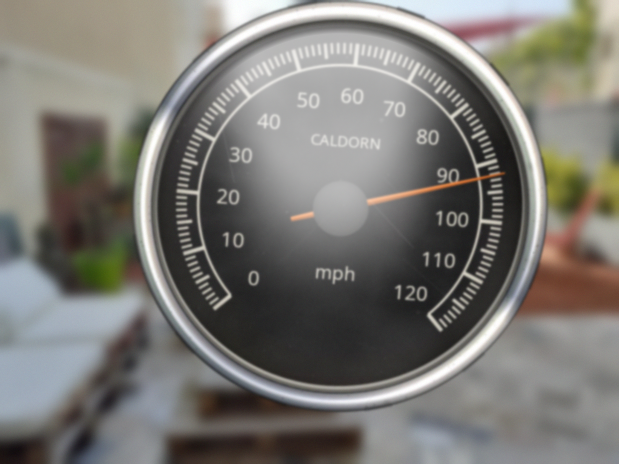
92 mph
